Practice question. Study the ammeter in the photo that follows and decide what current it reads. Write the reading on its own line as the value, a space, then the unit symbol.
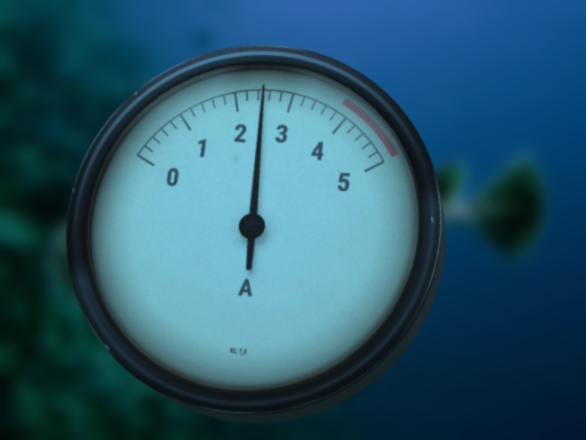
2.5 A
